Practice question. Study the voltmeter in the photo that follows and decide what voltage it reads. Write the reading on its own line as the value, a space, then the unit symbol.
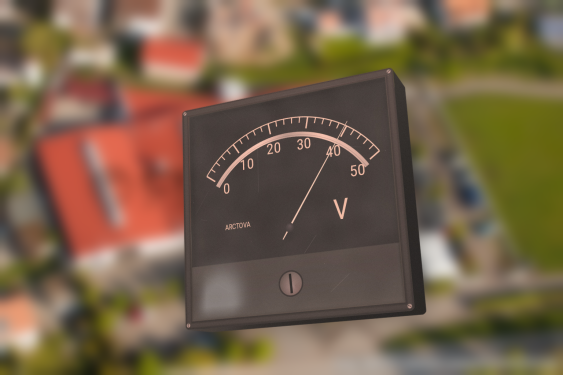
40 V
